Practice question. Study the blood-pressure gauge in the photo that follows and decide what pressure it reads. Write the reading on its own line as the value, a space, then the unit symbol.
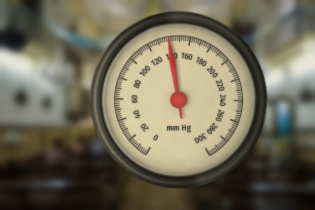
140 mmHg
